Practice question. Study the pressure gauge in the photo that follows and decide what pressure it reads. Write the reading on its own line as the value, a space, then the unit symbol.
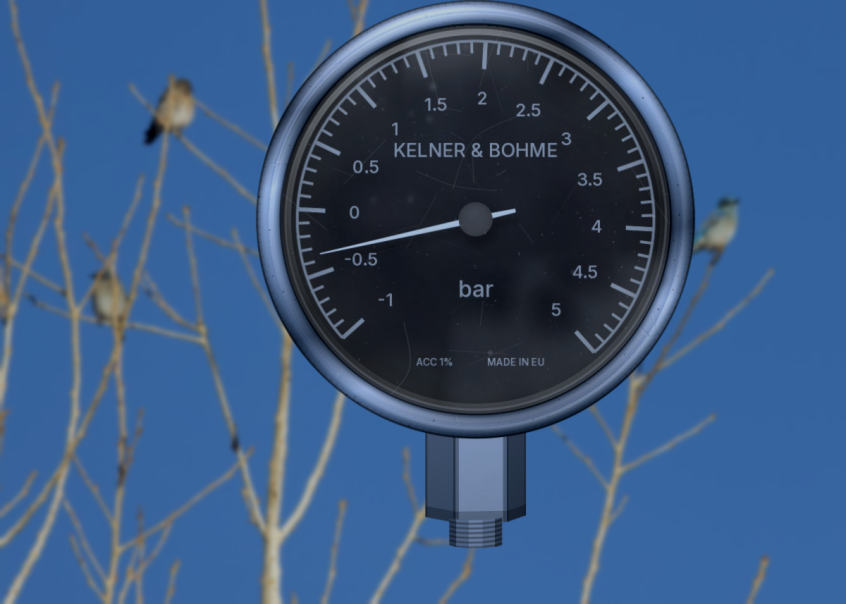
-0.35 bar
